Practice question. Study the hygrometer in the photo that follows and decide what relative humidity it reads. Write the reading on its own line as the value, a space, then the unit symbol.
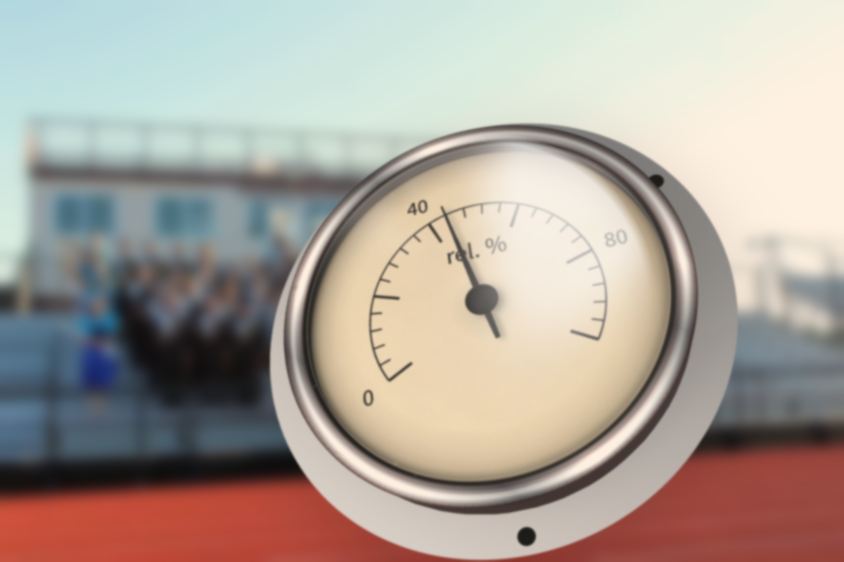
44 %
